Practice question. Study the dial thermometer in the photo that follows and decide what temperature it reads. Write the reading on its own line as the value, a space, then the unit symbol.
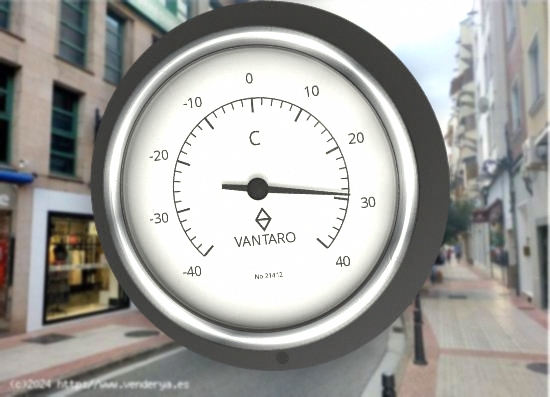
29 °C
